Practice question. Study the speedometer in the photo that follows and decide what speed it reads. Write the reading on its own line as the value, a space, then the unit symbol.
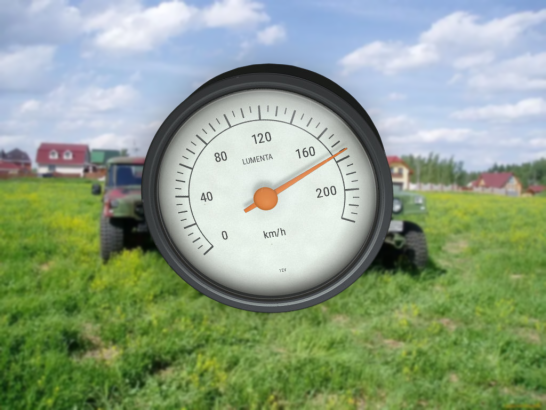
175 km/h
